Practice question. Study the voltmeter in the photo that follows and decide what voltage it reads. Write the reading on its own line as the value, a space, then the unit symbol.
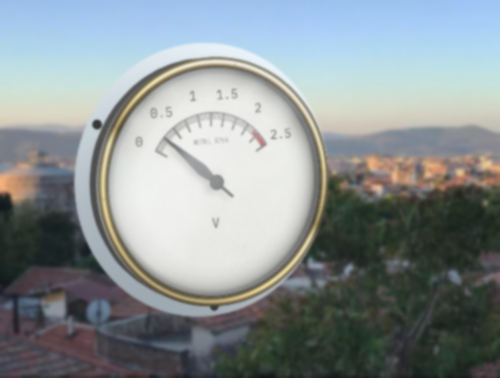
0.25 V
